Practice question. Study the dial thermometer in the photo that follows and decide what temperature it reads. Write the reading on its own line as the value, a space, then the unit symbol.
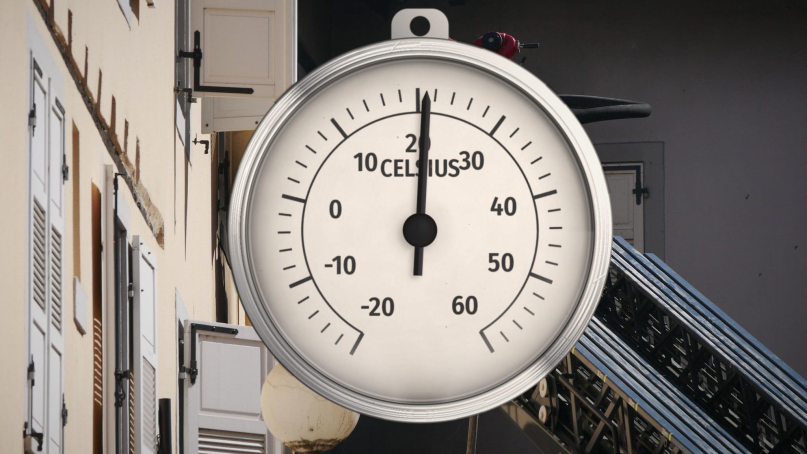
21 °C
